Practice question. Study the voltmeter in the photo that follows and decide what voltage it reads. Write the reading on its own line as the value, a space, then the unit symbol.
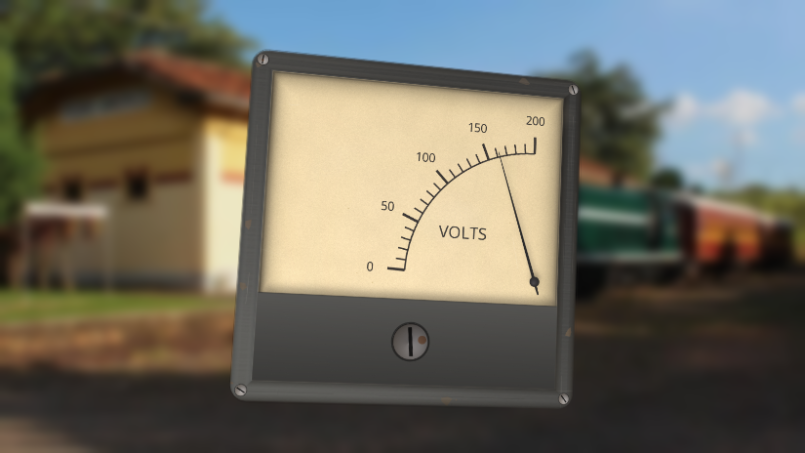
160 V
